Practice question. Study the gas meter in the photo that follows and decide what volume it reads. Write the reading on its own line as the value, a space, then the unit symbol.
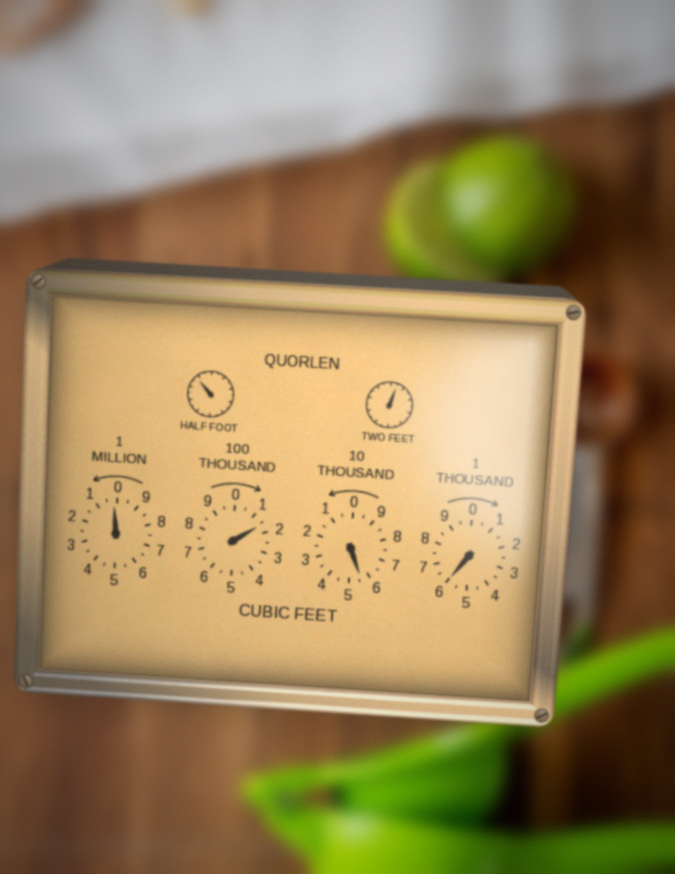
15600 ft³
